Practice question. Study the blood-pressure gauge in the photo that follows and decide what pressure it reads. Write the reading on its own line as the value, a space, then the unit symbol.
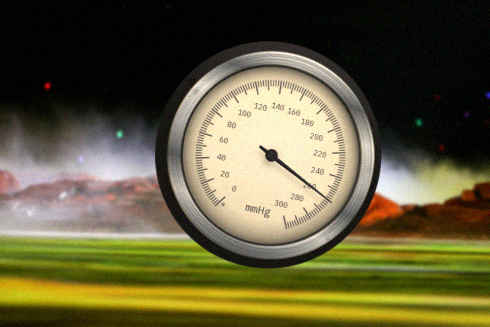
260 mmHg
